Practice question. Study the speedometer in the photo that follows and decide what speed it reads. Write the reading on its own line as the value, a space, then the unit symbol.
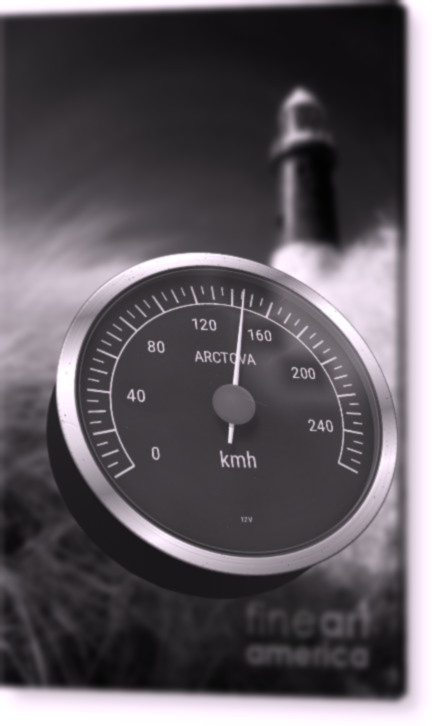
145 km/h
